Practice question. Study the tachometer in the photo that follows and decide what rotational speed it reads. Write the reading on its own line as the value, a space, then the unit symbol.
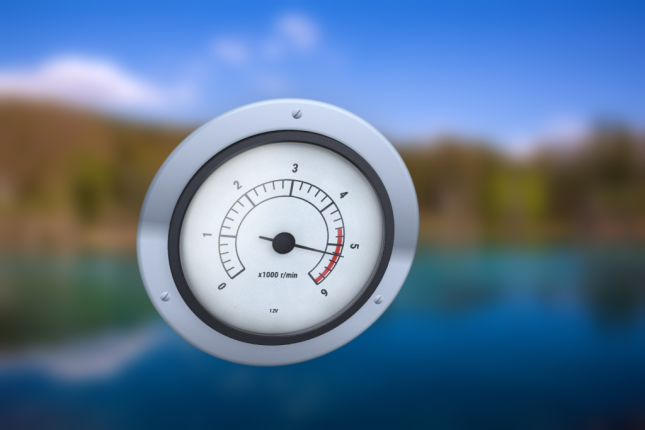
5200 rpm
